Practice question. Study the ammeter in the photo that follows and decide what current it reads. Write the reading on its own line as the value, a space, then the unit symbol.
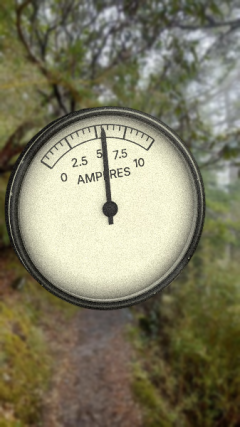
5.5 A
